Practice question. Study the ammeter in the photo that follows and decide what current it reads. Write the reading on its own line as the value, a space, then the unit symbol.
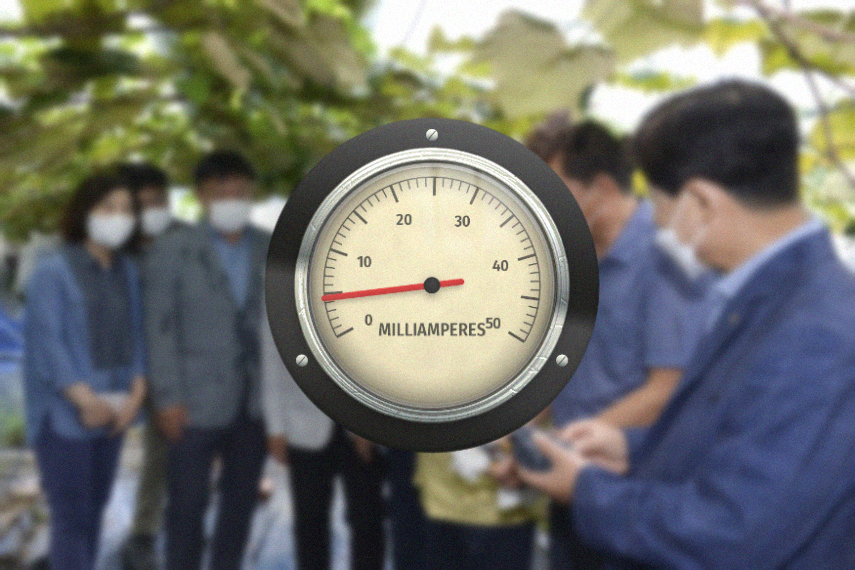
4.5 mA
